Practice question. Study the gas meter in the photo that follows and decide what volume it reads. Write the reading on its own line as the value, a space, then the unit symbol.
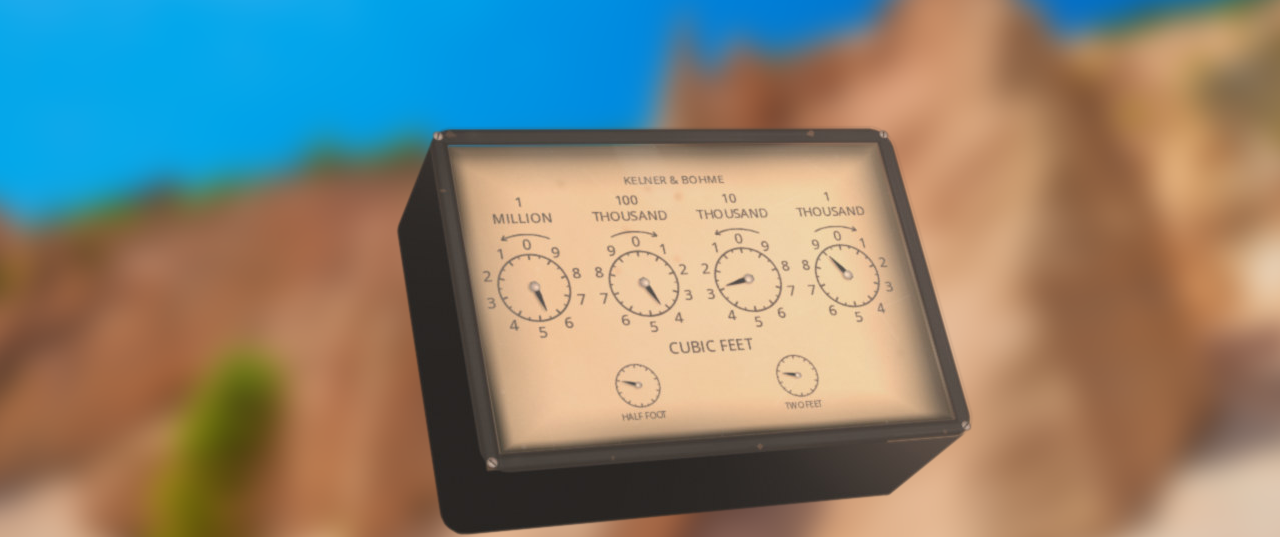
542900 ft³
